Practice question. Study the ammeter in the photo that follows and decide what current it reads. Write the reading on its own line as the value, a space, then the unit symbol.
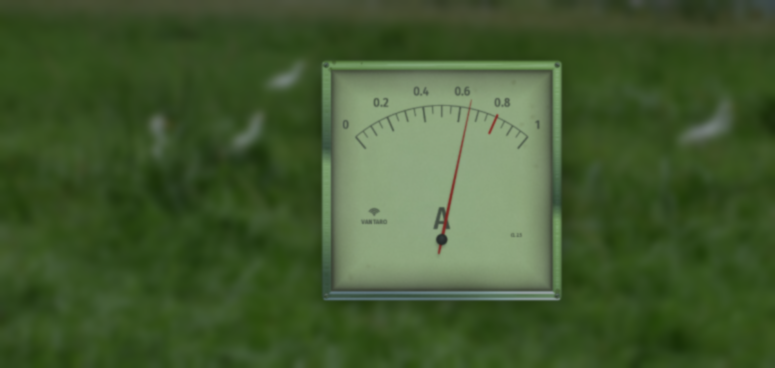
0.65 A
